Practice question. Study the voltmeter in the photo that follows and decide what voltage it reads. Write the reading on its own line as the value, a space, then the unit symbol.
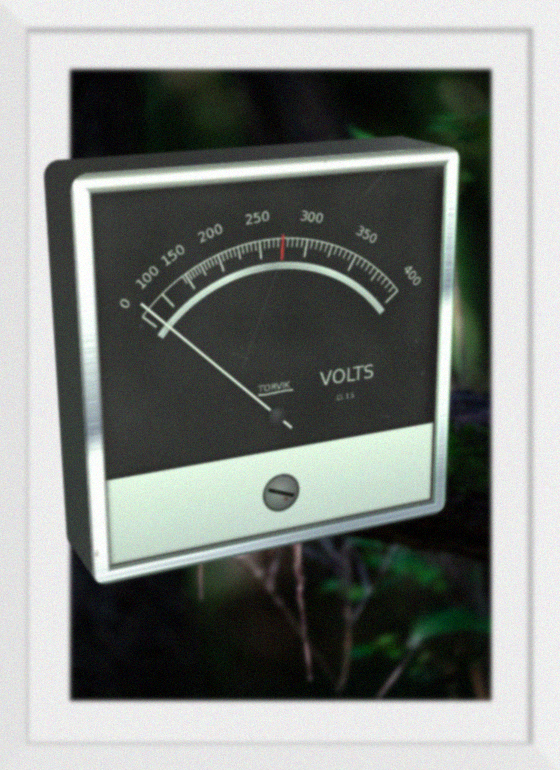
50 V
